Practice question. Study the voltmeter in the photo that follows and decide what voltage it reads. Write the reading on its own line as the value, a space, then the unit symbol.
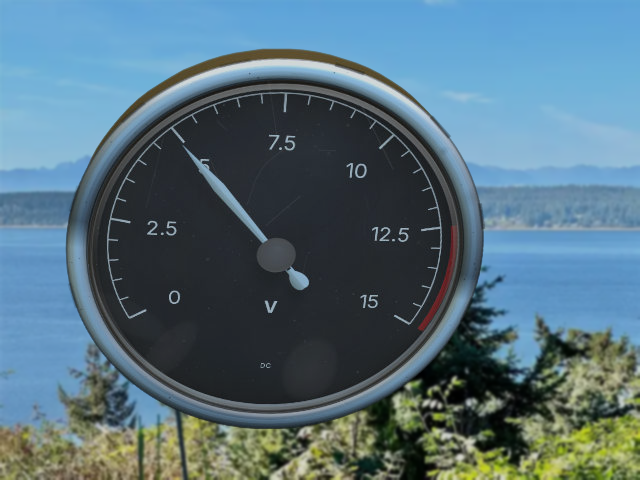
5 V
